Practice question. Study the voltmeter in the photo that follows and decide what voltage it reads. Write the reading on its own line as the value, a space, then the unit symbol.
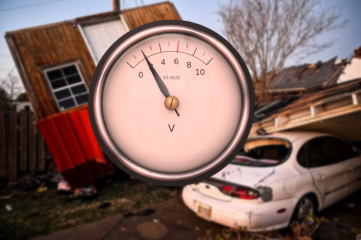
2 V
